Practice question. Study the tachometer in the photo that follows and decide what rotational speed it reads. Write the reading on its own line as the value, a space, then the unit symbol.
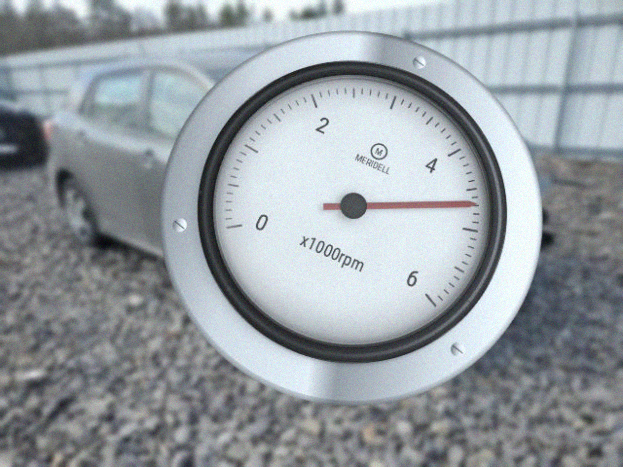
4700 rpm
